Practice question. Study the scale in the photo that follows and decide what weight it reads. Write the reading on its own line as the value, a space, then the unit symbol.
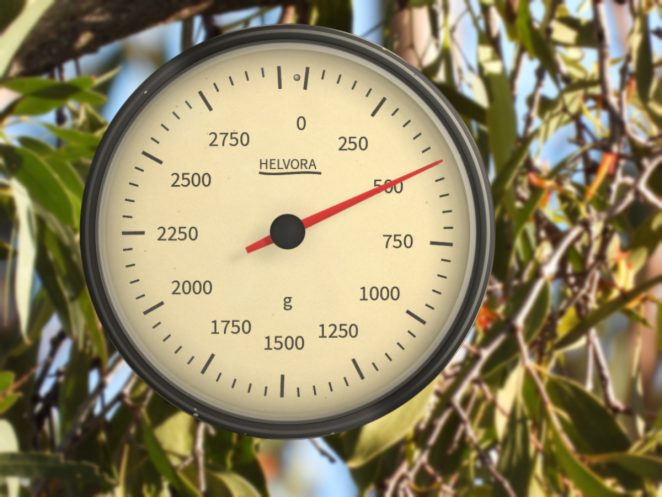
500 g
